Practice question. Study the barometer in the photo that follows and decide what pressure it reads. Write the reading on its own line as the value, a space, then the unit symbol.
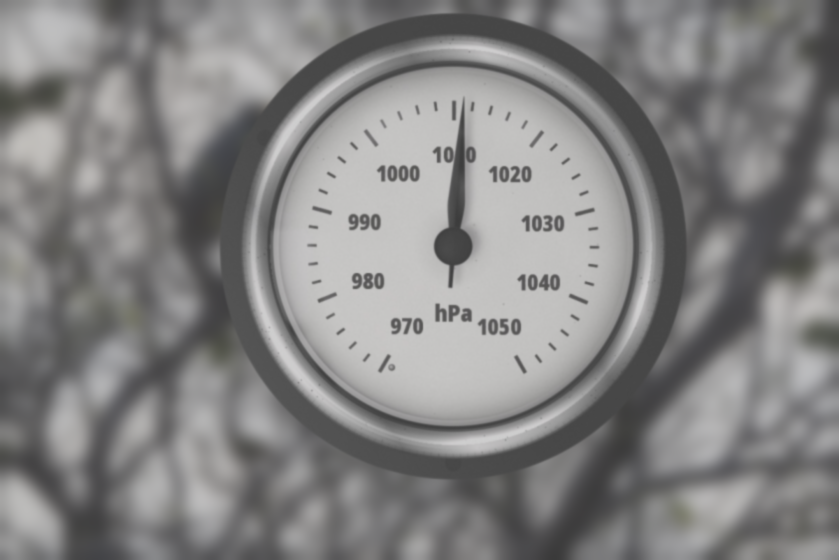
1011 hPa
